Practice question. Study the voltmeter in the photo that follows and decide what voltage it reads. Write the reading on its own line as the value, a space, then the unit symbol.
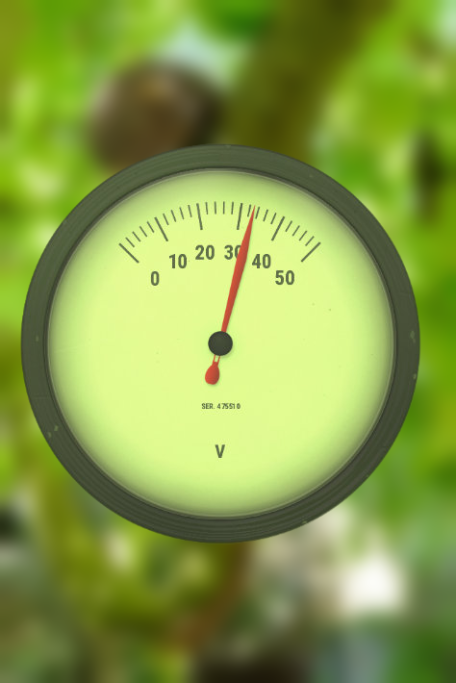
33 V
